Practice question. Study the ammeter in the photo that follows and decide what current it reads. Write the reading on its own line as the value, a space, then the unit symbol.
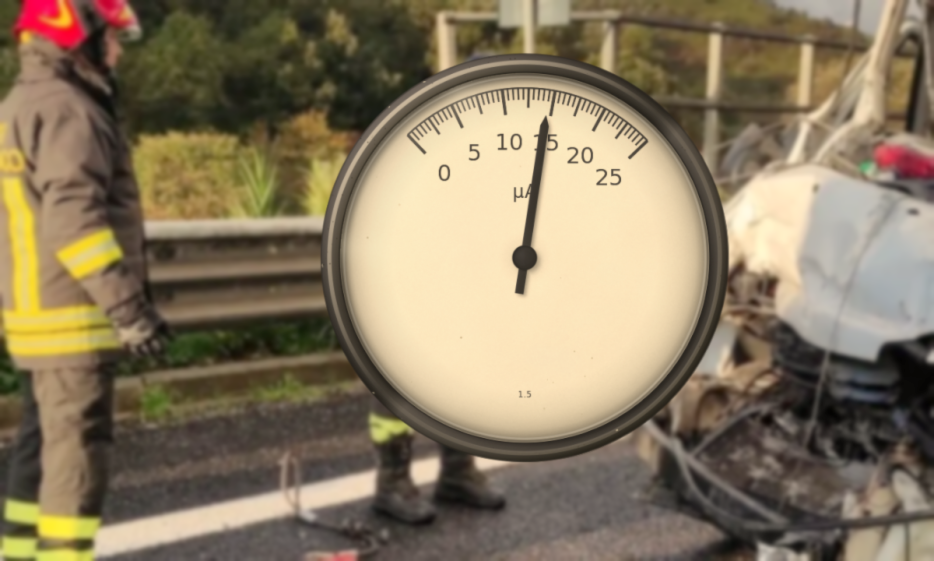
14.5 µA
